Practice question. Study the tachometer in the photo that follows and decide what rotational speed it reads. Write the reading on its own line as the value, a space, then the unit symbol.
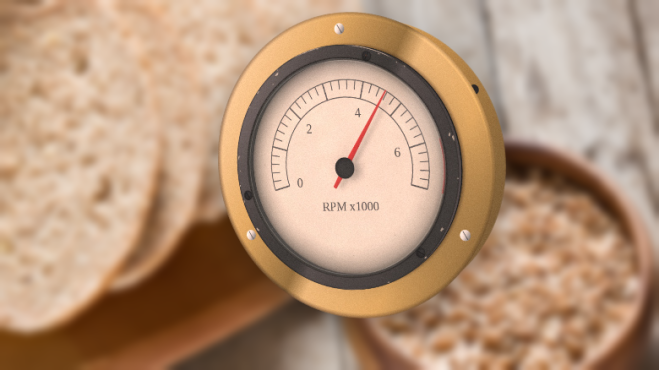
4600 rpm
